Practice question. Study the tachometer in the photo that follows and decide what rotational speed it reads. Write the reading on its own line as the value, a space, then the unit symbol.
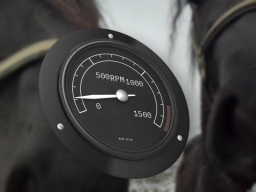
100 rpm
